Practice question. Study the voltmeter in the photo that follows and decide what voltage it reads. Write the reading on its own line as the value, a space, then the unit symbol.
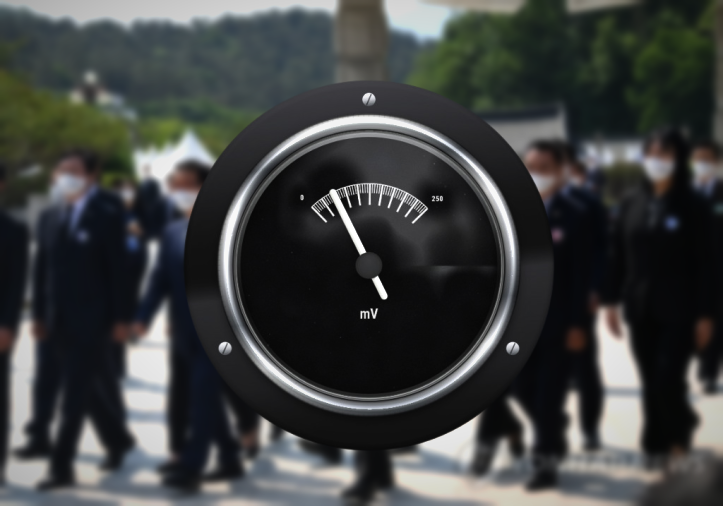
50 mV
